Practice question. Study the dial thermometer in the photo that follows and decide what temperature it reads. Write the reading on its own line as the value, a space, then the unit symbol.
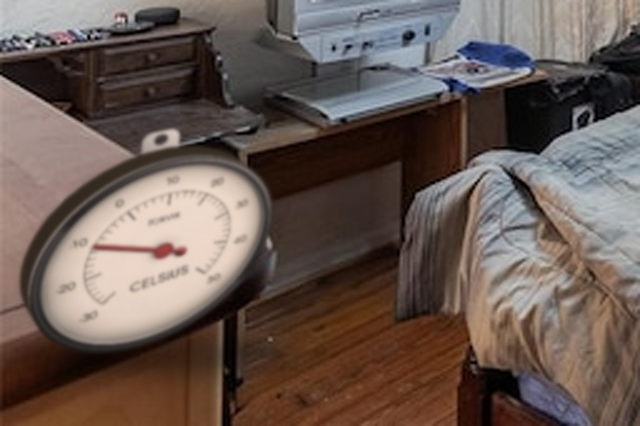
-10 °C
